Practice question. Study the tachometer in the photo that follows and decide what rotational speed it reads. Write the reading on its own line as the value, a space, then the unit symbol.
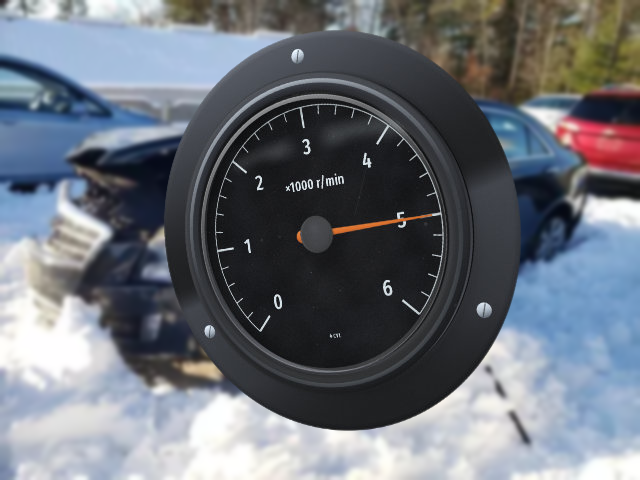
5000 rpm
